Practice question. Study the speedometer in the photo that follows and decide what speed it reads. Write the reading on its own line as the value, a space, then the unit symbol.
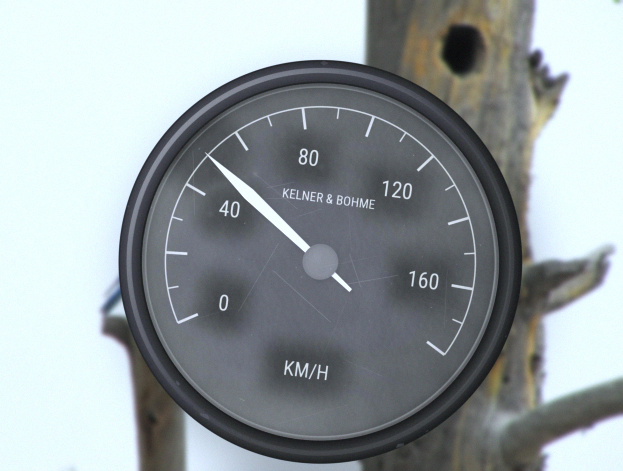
50 km/h
